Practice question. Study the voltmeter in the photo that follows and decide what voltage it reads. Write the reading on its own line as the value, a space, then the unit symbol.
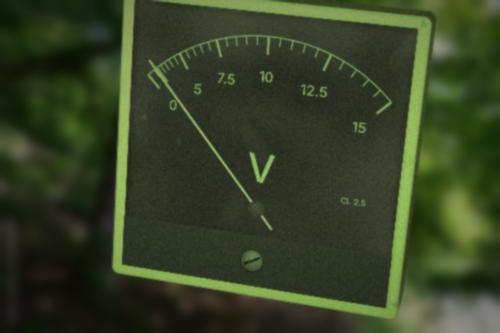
2.5 V
